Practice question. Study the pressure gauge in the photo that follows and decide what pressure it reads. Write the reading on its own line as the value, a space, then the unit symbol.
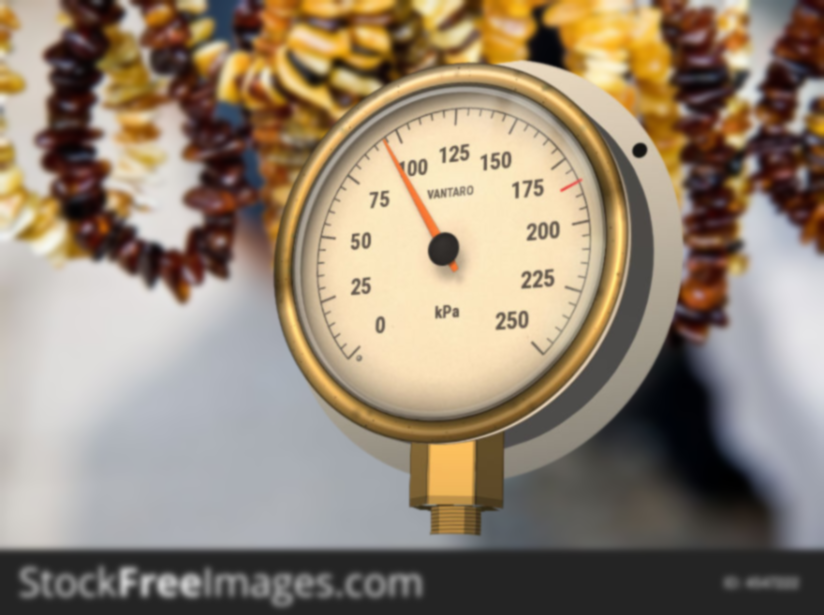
95 kPa
